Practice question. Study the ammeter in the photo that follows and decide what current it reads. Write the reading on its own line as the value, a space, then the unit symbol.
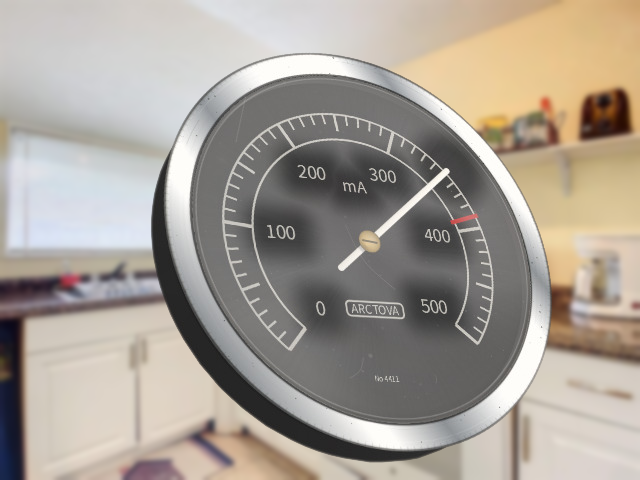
350 mA
